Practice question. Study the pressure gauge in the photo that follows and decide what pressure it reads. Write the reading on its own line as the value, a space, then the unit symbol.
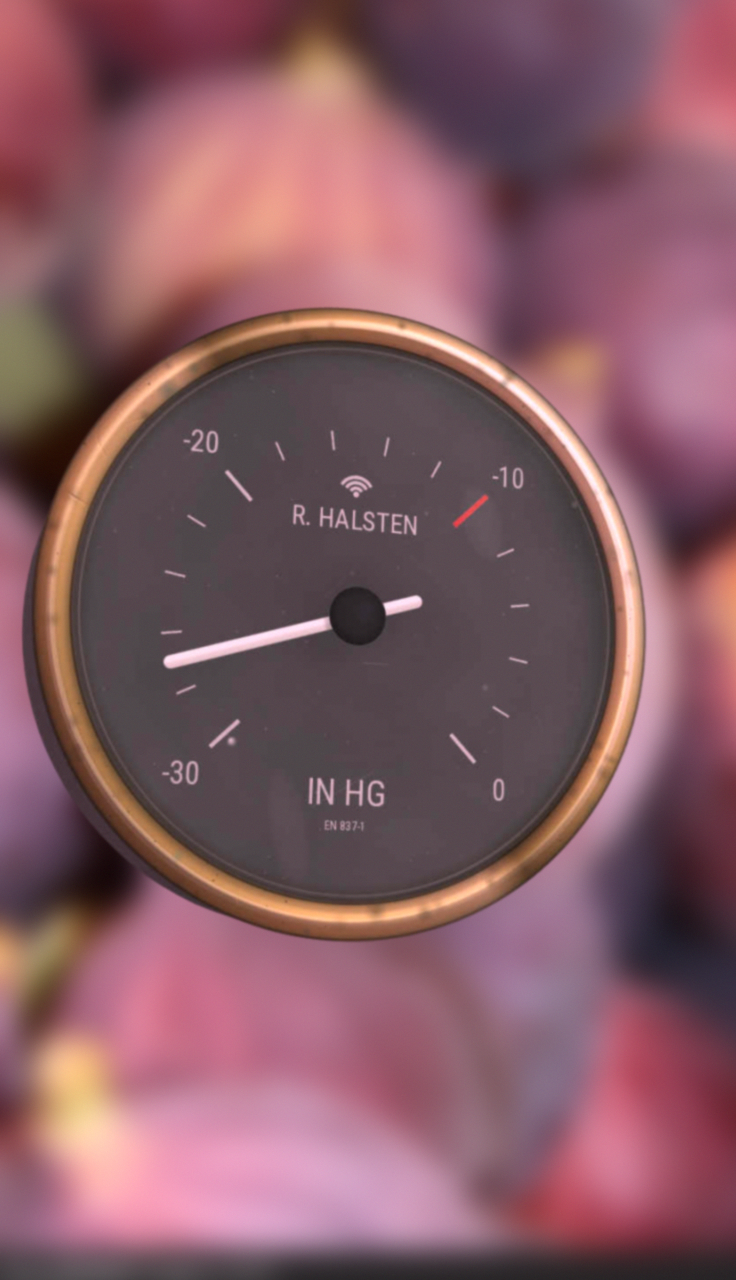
-27 inHg
